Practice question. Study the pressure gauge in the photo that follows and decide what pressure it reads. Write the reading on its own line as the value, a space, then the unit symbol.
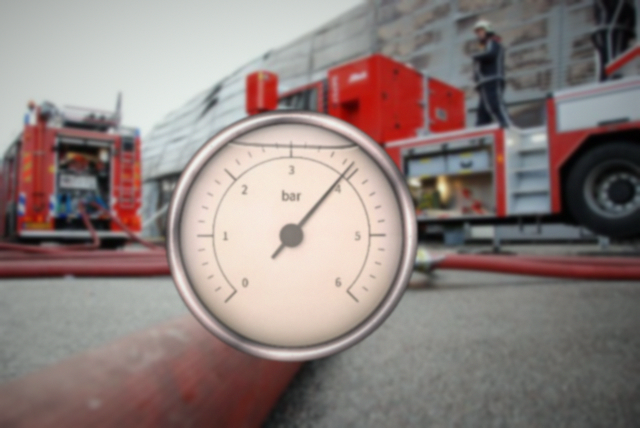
3.9 bar
